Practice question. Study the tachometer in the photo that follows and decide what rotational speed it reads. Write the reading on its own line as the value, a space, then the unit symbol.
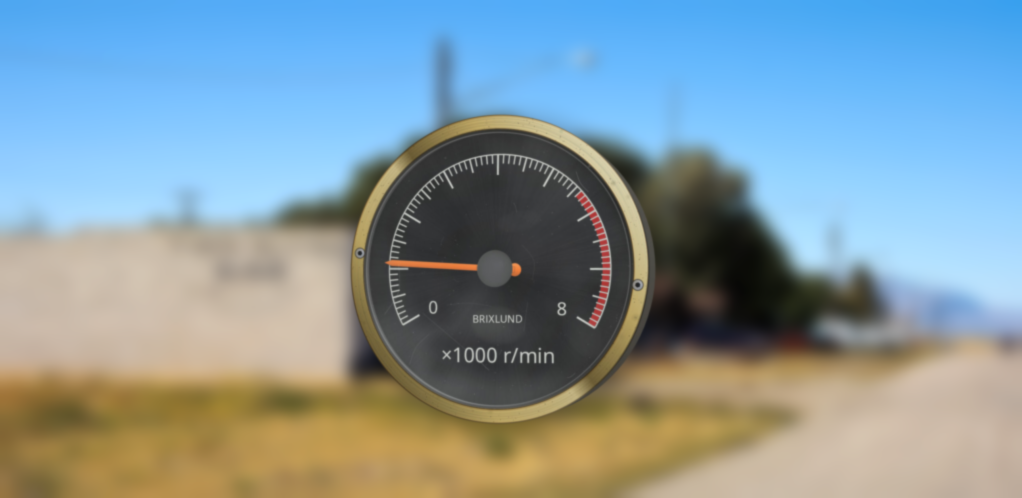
1100 rpm
